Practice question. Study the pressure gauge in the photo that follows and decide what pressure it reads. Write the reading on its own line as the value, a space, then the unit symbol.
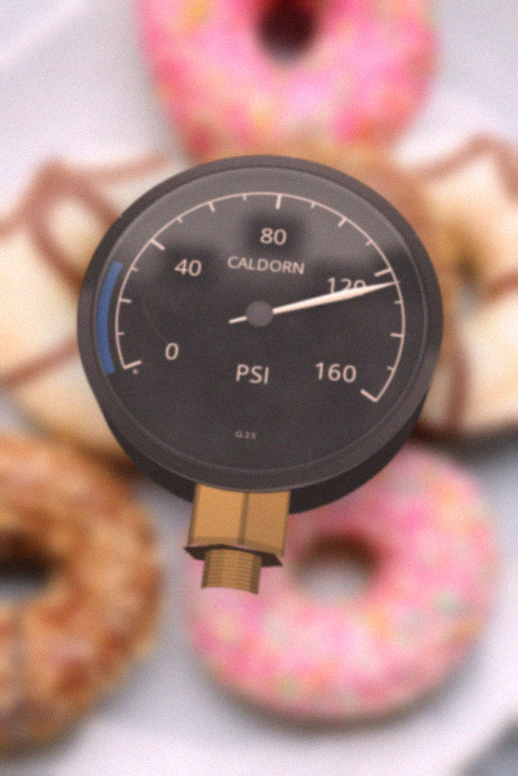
125 psi
